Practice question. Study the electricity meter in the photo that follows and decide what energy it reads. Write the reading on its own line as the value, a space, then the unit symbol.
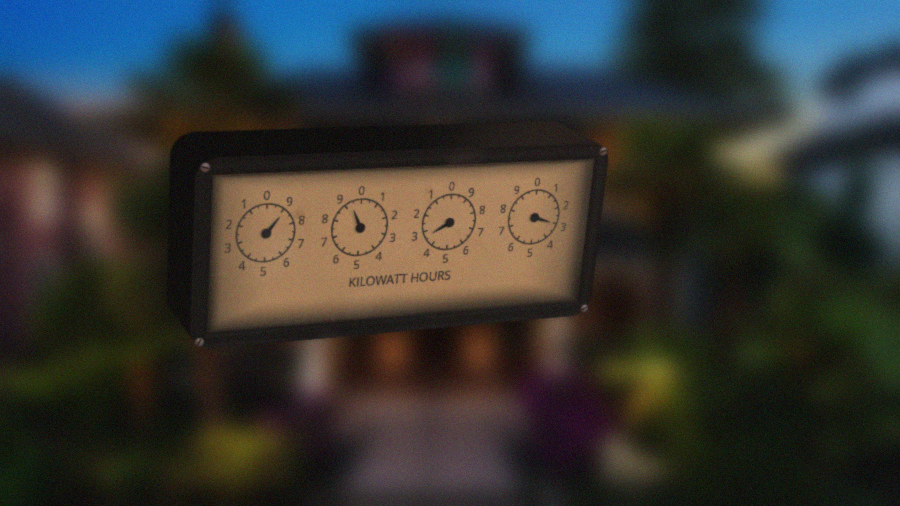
8933 kWh
